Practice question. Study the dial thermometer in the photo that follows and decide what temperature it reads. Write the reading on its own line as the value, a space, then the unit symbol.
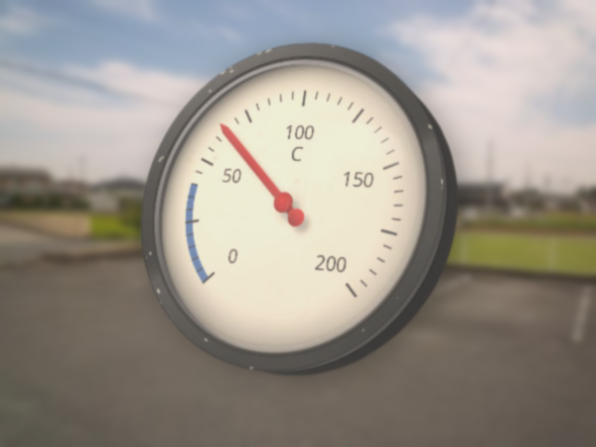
65 °C
